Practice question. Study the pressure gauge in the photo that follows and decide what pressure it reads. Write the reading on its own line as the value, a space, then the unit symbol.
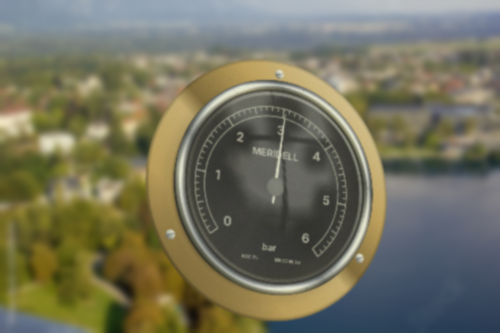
3 bar
